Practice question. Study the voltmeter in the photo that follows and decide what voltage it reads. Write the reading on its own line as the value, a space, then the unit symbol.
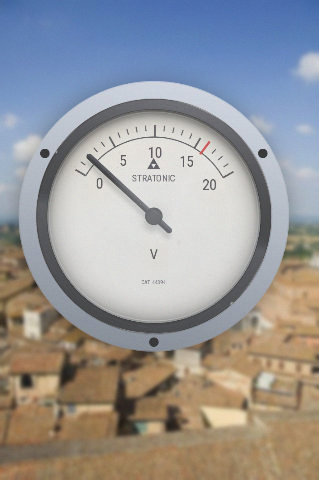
2 V
